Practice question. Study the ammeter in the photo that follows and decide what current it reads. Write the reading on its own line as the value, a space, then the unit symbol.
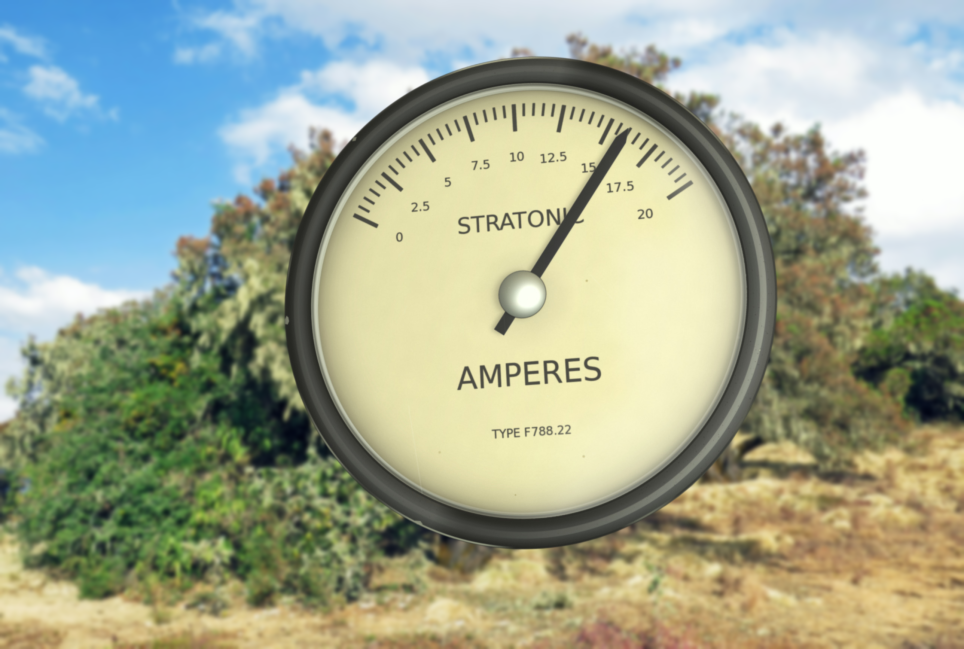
16 A
